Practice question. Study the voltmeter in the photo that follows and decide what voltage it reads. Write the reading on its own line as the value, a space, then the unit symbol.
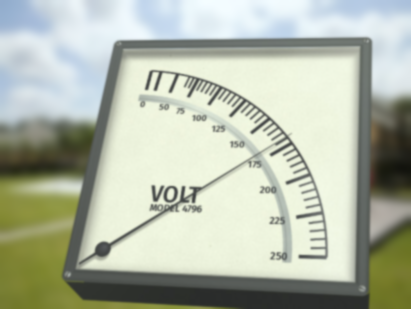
170 V
